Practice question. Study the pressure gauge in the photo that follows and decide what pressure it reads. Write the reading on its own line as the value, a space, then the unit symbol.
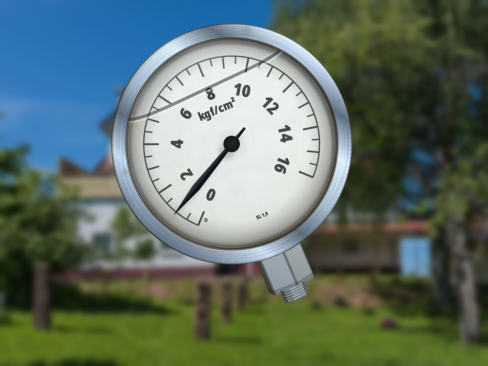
1 kg/cm²
